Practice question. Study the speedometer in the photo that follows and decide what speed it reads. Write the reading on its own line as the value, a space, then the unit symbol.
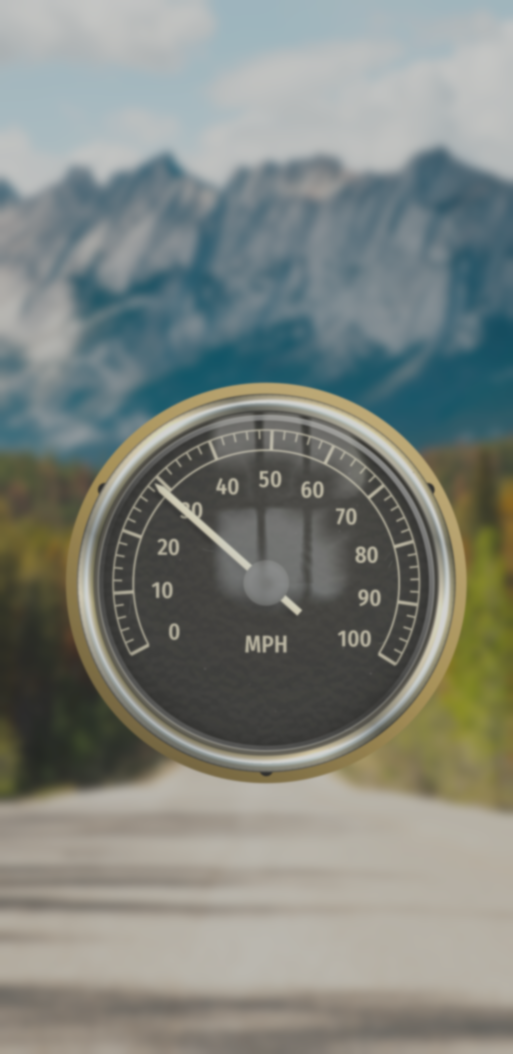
29 mph
